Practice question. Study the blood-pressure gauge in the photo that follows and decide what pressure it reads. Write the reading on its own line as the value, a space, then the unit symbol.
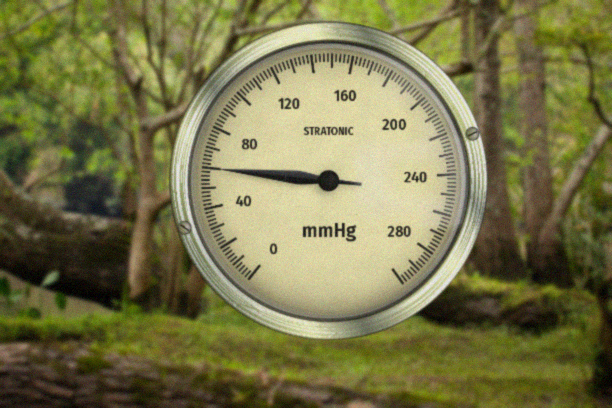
60 mmHg
